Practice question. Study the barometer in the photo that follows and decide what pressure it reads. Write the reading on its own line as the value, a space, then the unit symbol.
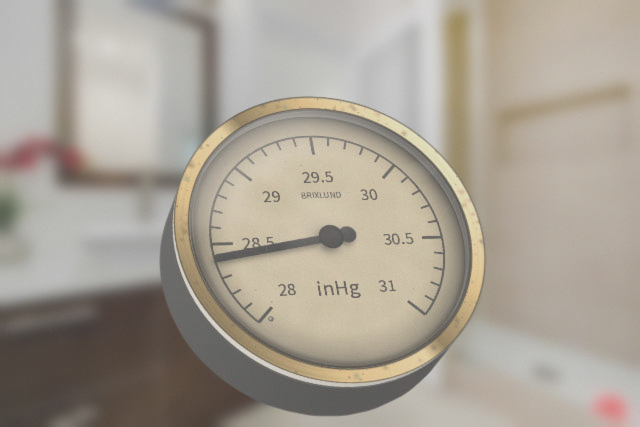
28.4 inHg
